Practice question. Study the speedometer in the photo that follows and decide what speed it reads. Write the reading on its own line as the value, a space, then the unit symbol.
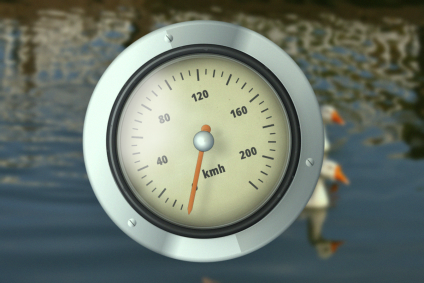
0 km/h
